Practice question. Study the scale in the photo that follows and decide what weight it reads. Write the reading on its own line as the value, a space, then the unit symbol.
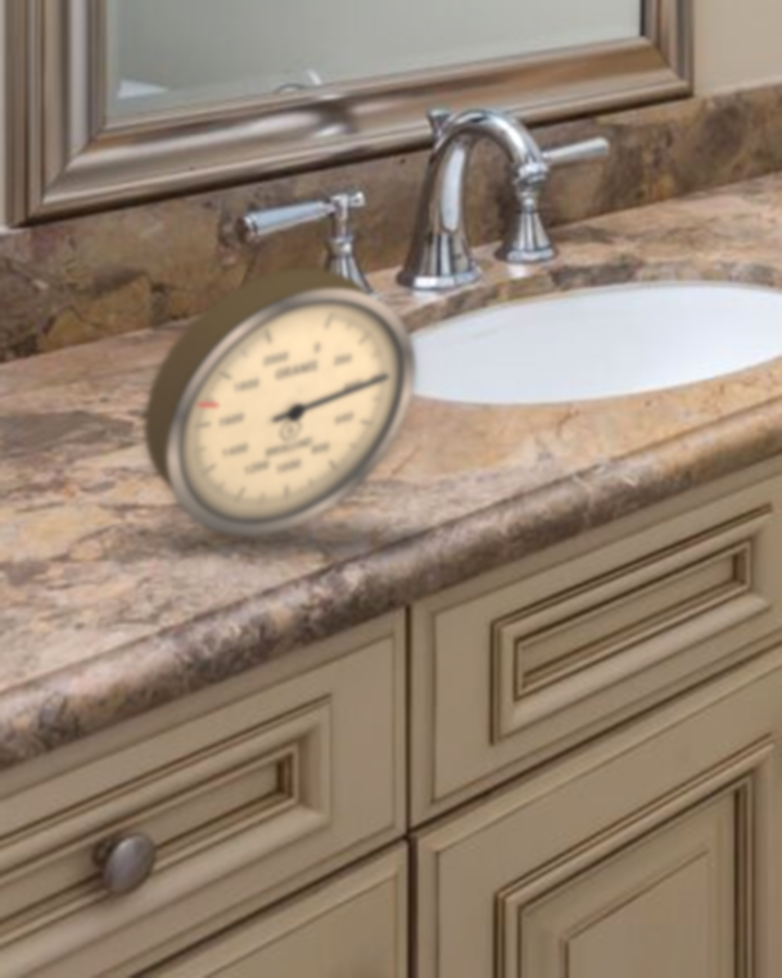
400 g
